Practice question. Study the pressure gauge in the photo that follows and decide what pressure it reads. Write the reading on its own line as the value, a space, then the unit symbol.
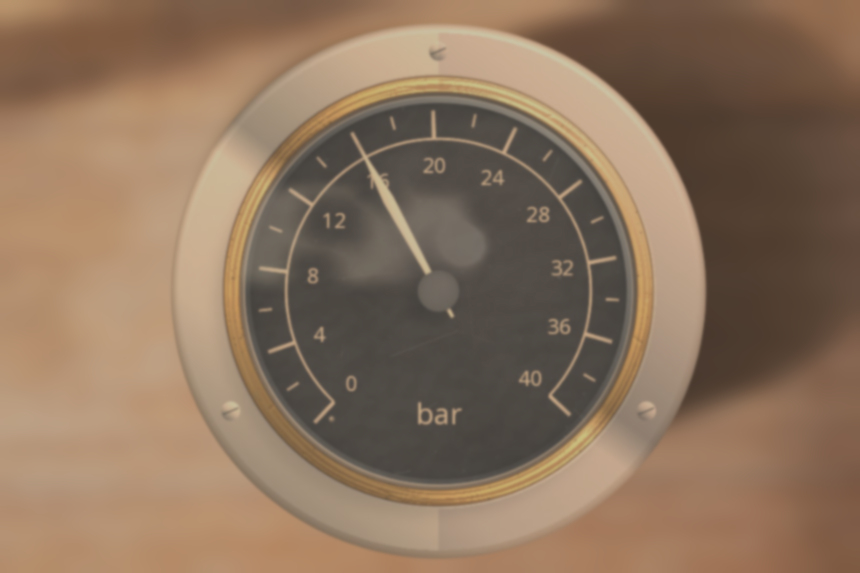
16 bar
